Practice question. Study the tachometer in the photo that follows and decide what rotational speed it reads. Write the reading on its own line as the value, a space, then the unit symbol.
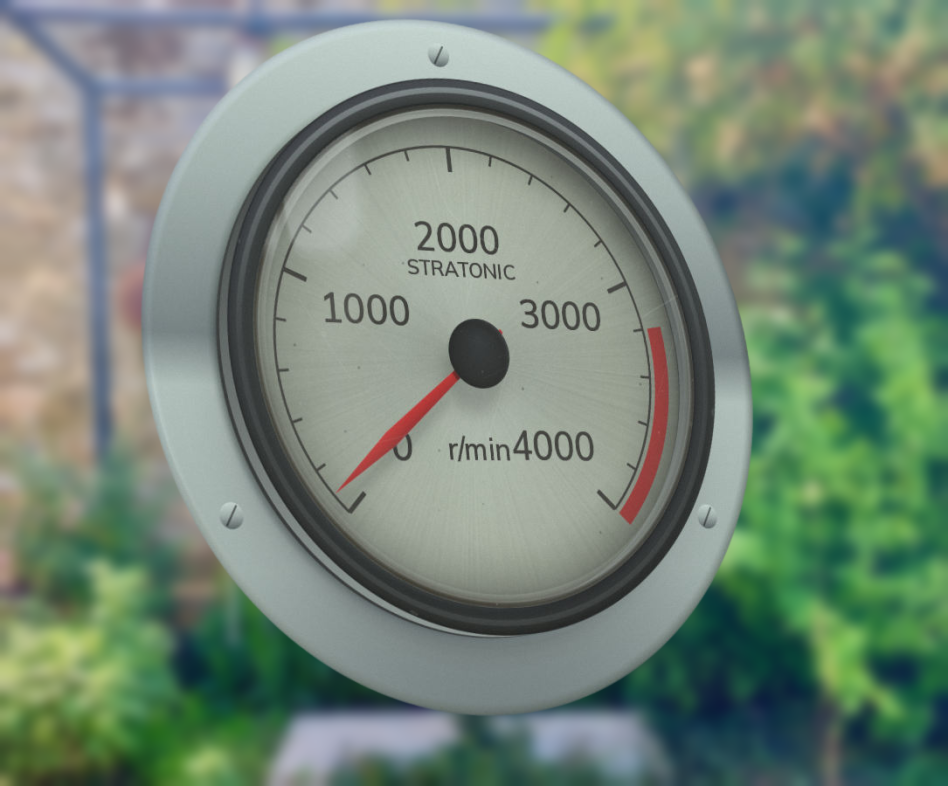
100 rpm
